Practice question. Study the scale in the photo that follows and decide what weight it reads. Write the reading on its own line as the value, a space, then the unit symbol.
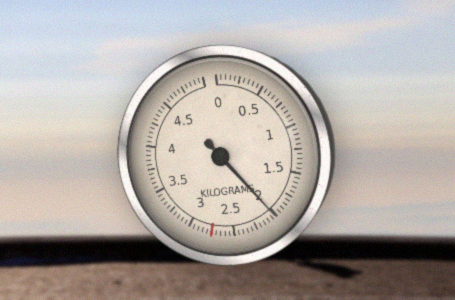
2 kg
